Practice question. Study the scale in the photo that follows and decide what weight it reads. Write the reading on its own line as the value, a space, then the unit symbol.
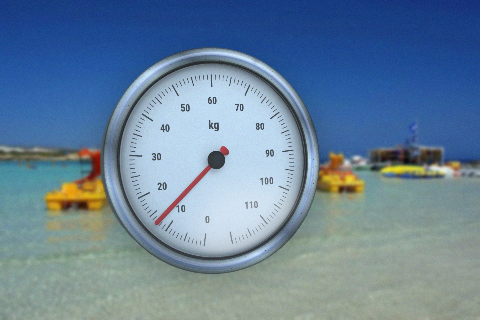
13 kg
